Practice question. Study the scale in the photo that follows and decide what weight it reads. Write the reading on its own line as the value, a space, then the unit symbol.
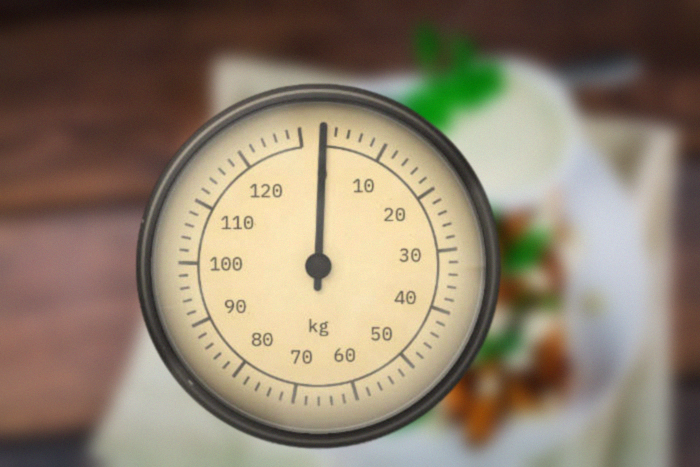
0 kg
